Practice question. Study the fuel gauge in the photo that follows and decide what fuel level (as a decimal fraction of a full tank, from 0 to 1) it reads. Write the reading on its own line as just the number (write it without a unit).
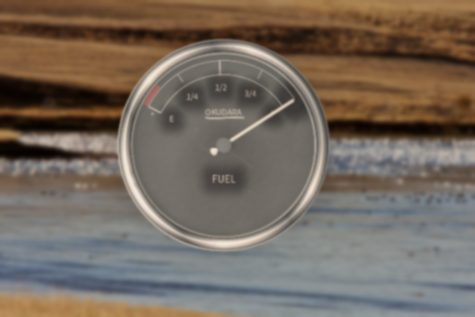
1
